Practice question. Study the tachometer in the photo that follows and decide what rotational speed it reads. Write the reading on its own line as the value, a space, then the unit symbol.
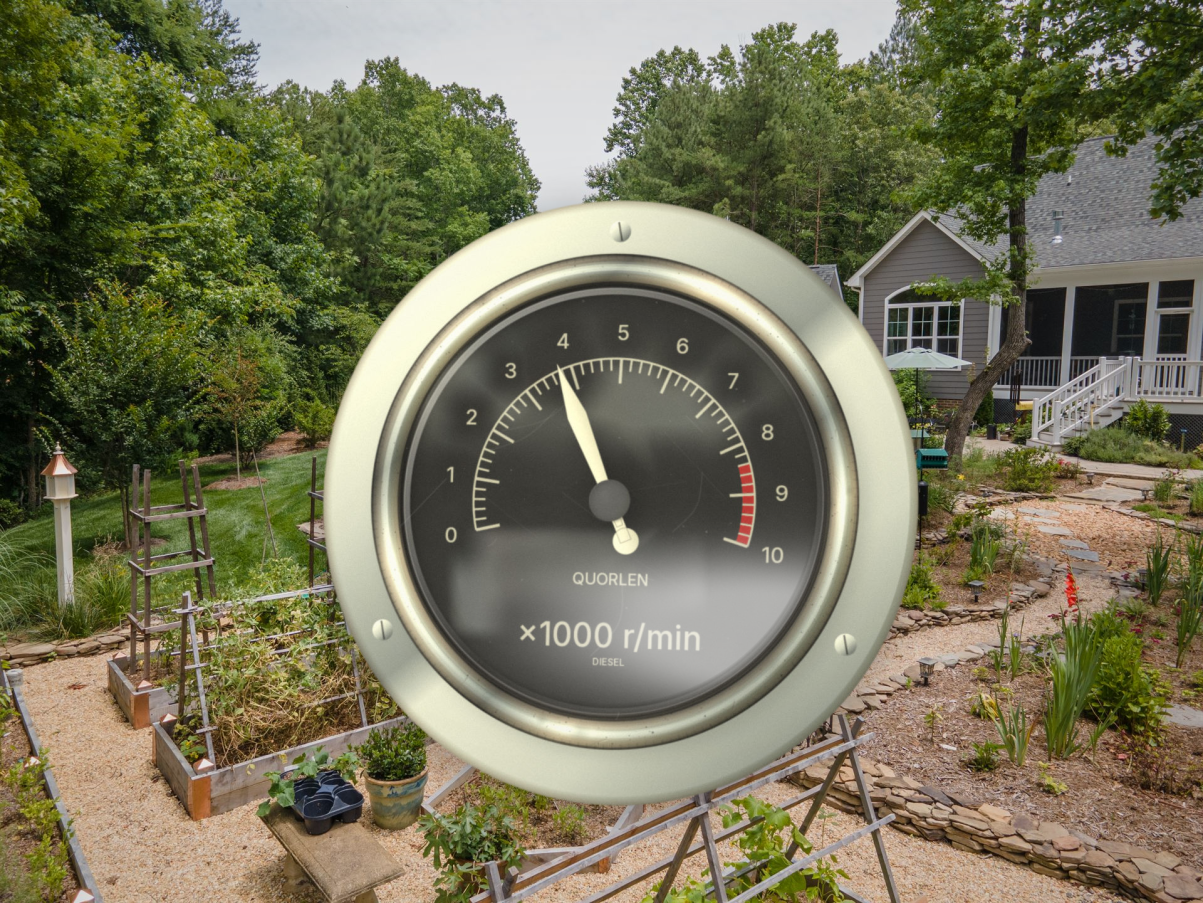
3800 rpm
